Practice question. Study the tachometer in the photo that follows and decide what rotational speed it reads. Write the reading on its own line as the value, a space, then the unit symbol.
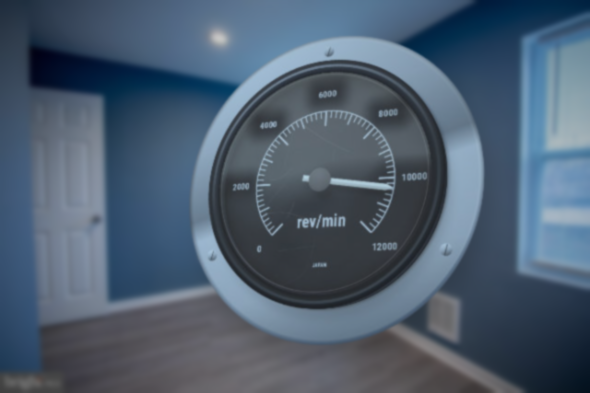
10400 rpm
